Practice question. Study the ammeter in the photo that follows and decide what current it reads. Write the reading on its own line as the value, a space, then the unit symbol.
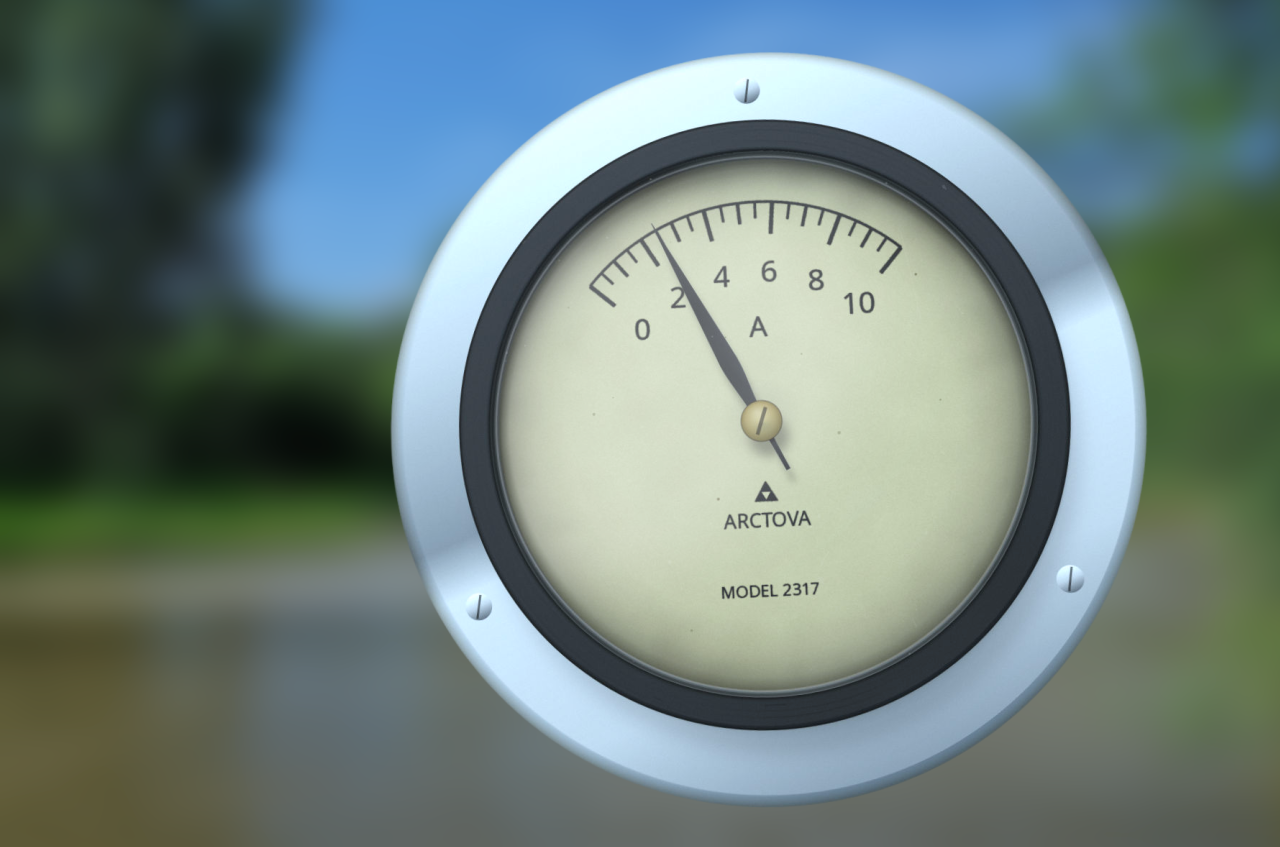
2.5 A
